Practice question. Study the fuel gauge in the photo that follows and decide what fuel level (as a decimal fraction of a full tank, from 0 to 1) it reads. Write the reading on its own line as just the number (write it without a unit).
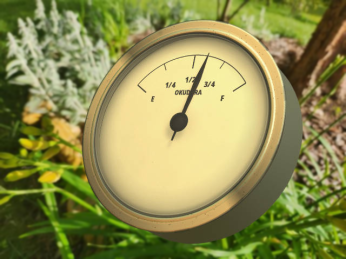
0.625
